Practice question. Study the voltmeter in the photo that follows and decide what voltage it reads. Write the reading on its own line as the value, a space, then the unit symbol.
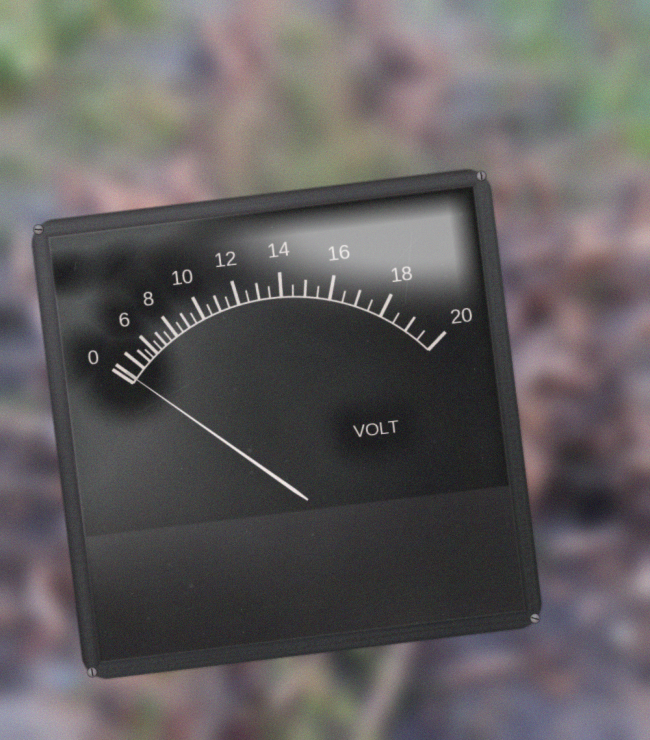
2 V
